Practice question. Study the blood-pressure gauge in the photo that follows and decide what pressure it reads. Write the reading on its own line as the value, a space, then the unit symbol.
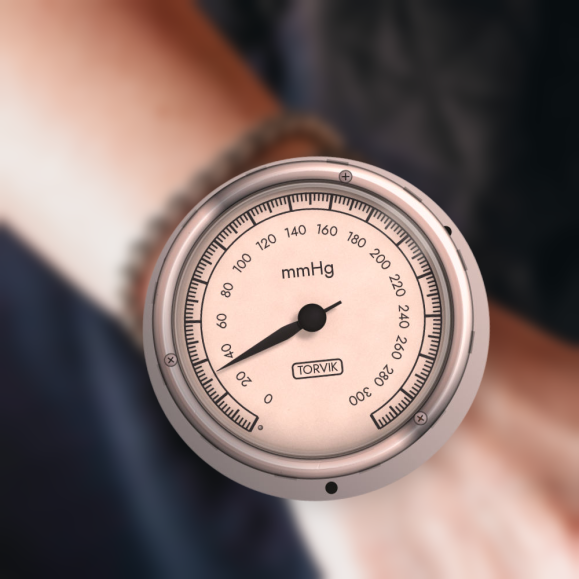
32 mmHg
